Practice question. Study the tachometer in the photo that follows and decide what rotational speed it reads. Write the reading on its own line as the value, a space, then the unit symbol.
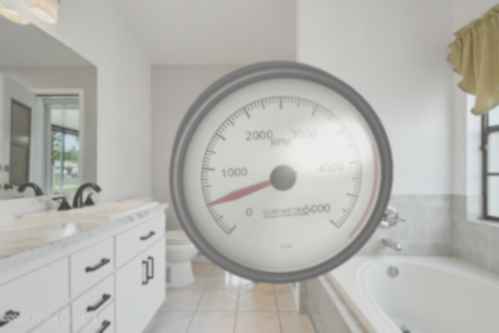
500 rpm
